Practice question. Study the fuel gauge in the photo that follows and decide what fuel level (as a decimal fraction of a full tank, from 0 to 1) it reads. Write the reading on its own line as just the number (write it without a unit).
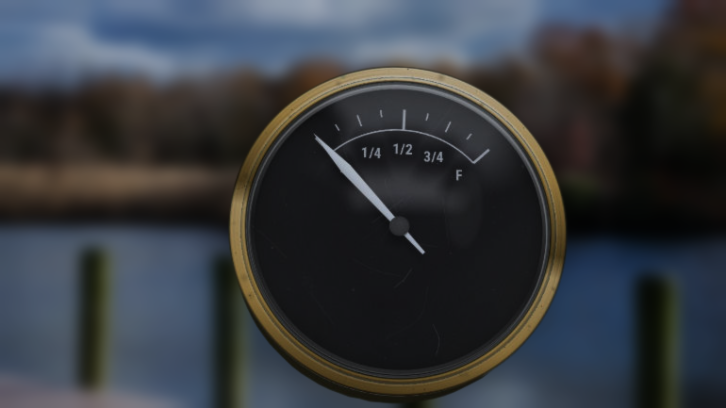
0
